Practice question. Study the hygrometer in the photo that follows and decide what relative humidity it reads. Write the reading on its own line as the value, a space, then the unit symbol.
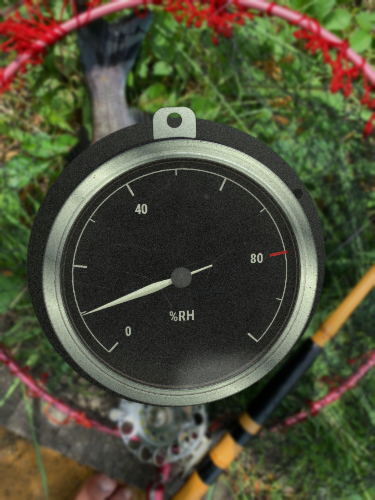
10 %
